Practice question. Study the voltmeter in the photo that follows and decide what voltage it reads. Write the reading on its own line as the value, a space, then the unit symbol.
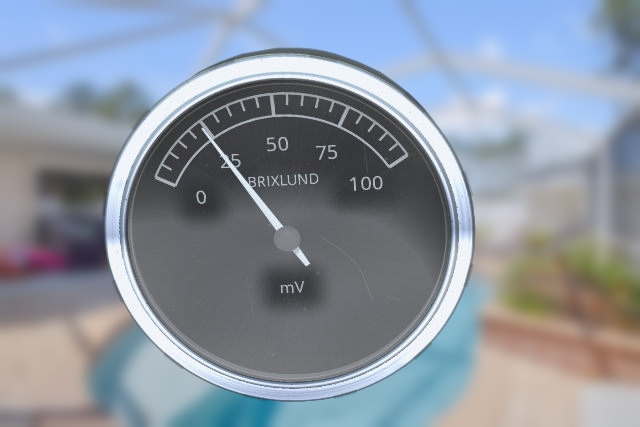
25 mV
